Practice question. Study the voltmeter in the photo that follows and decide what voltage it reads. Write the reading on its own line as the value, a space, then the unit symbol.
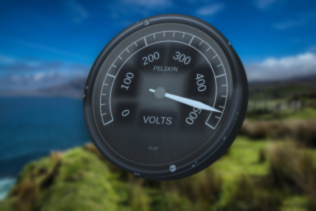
470 V
